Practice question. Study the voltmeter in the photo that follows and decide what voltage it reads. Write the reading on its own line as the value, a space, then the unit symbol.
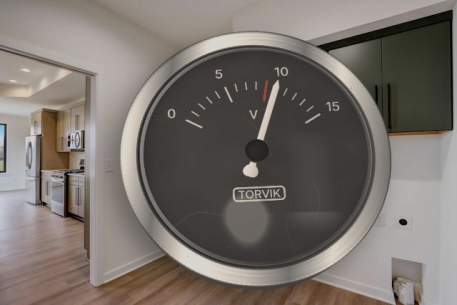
10 V
